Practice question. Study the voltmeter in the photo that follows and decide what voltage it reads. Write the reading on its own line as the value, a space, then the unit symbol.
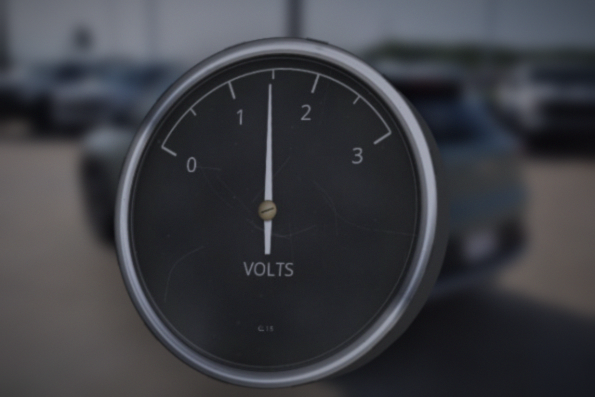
1.5 V
